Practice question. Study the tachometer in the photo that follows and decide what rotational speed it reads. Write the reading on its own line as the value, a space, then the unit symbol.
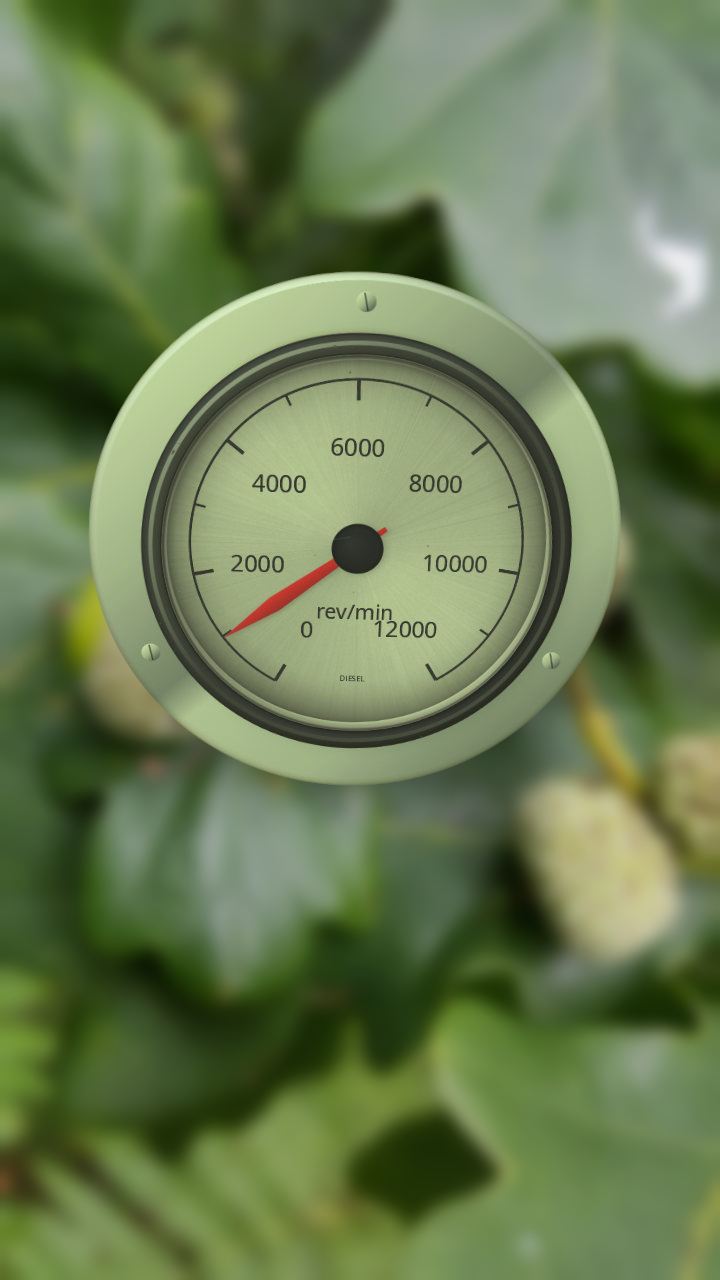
1000 rpm
